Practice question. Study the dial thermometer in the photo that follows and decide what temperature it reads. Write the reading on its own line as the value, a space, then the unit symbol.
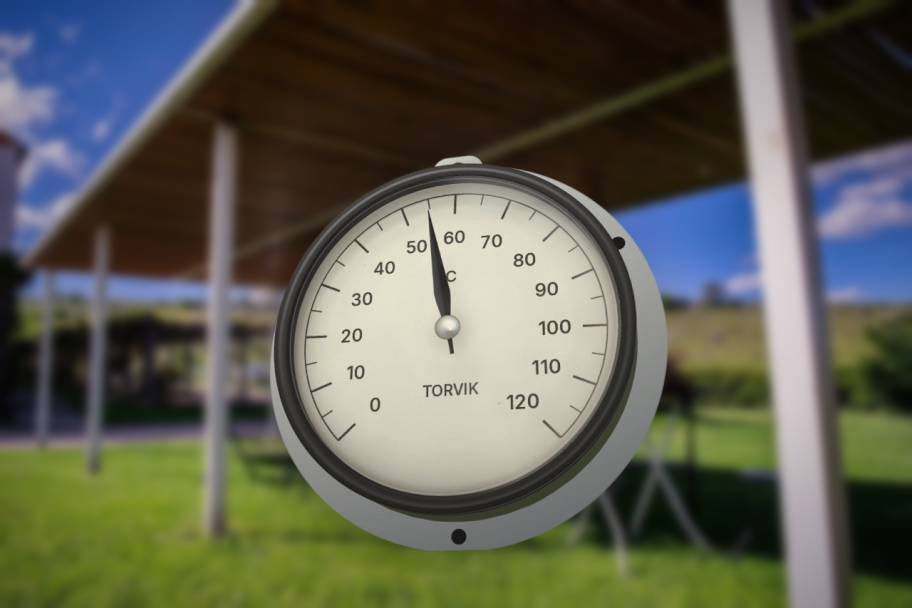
55 °C
